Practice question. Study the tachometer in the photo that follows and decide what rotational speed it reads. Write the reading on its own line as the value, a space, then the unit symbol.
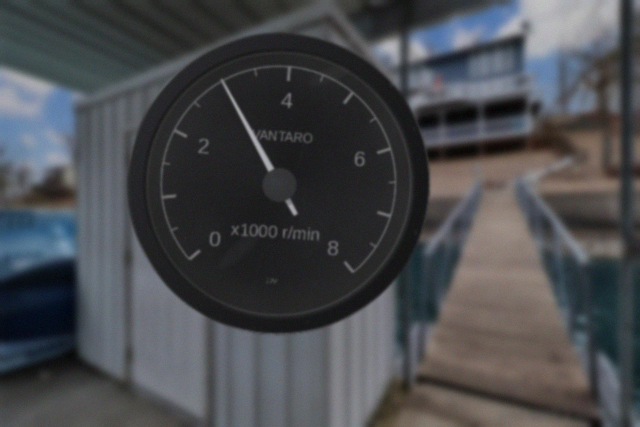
3000 rpm
